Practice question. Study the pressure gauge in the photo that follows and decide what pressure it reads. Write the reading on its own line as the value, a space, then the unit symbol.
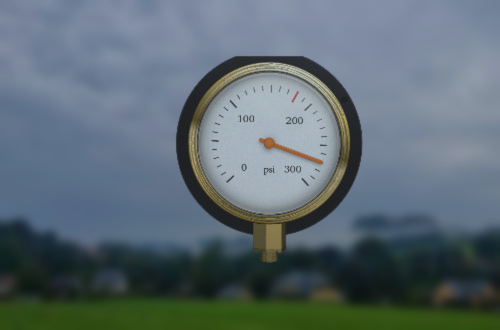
270 psi
